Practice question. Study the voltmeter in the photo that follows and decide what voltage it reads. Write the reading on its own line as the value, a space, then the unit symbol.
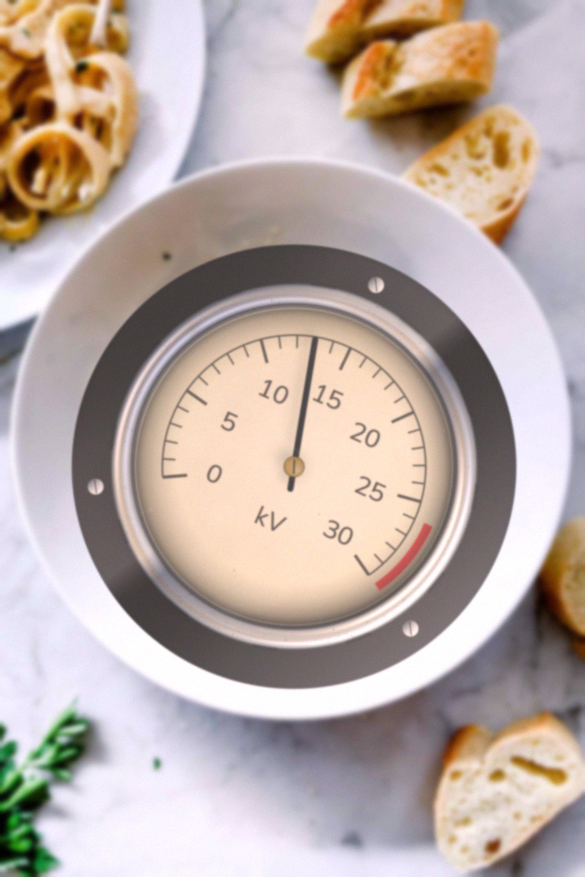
13 kV
